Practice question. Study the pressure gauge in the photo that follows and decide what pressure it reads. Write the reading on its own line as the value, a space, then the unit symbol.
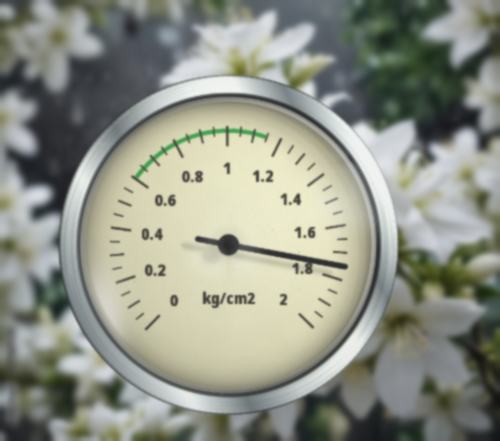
1.75 kg/cm²
